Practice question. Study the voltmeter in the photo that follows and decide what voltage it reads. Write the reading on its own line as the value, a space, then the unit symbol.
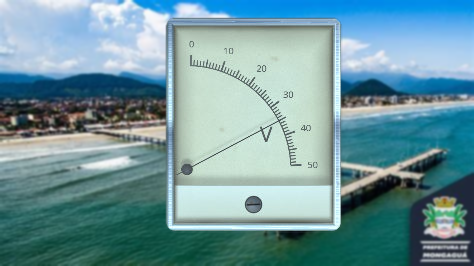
35 V
